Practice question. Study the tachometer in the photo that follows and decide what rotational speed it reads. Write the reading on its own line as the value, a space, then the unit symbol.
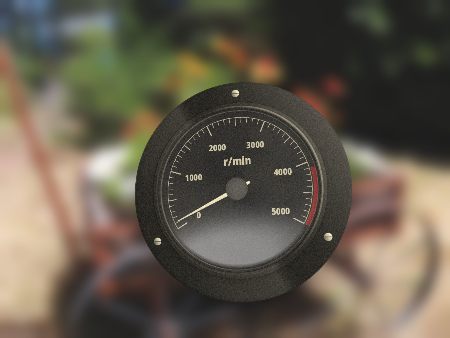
100 rpm
